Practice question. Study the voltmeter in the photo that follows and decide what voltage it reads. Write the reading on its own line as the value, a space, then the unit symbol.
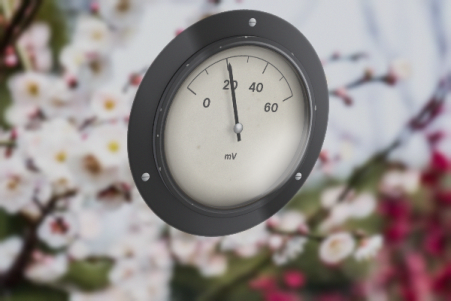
20 mV
